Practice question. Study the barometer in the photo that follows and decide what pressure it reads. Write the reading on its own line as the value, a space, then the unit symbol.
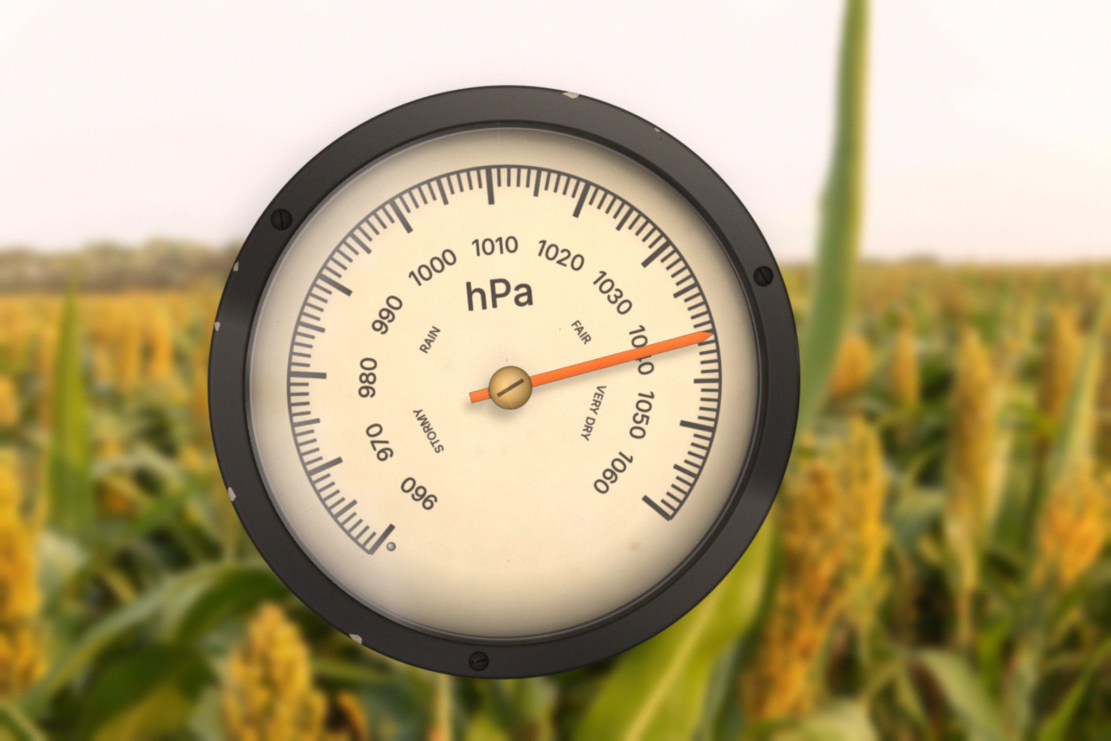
1040 hPa
